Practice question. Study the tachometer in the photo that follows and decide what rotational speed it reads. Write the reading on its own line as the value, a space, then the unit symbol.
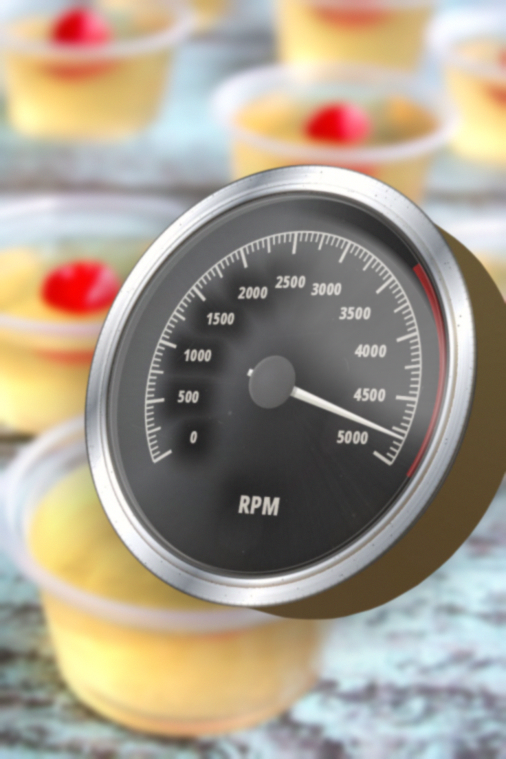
4800 rpm
